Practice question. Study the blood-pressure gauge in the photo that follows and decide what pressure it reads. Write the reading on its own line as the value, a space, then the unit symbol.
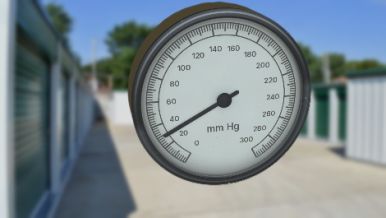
30 mmHg
